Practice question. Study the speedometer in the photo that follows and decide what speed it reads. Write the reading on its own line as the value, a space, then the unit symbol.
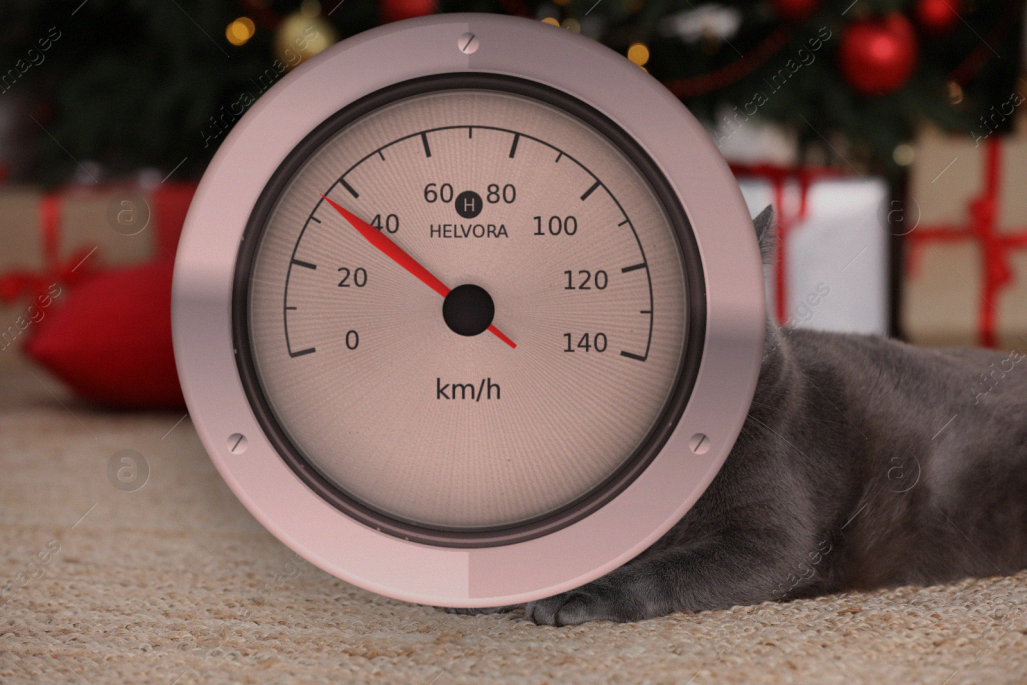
35 km/h
